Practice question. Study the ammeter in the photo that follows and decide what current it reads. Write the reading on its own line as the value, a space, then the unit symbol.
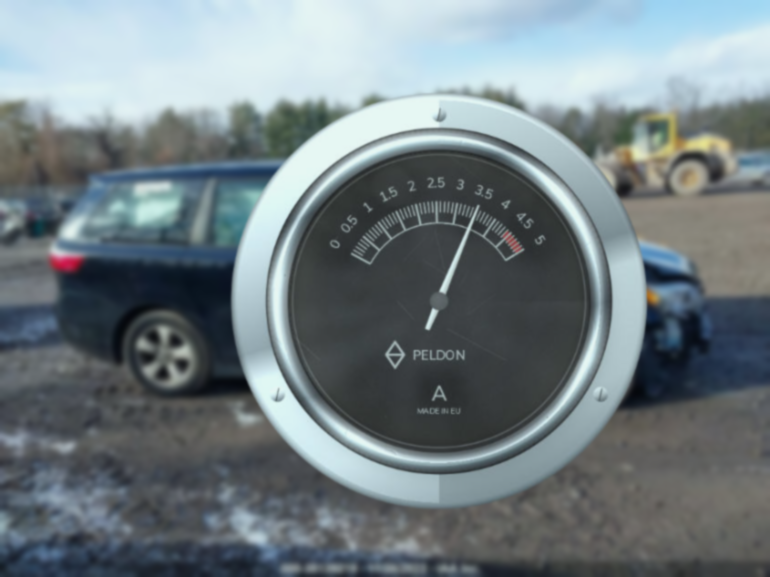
3.5 A
